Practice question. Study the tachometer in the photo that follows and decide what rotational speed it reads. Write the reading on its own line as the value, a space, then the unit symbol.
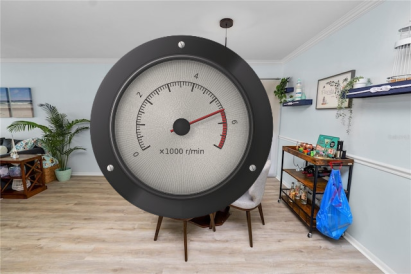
5500 rpm
